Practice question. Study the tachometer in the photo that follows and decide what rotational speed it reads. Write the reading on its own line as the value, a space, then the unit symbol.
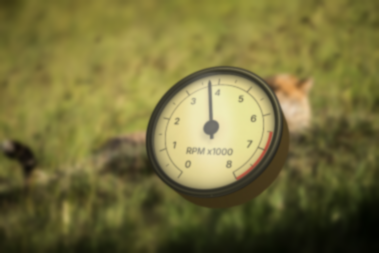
3750 rpm
